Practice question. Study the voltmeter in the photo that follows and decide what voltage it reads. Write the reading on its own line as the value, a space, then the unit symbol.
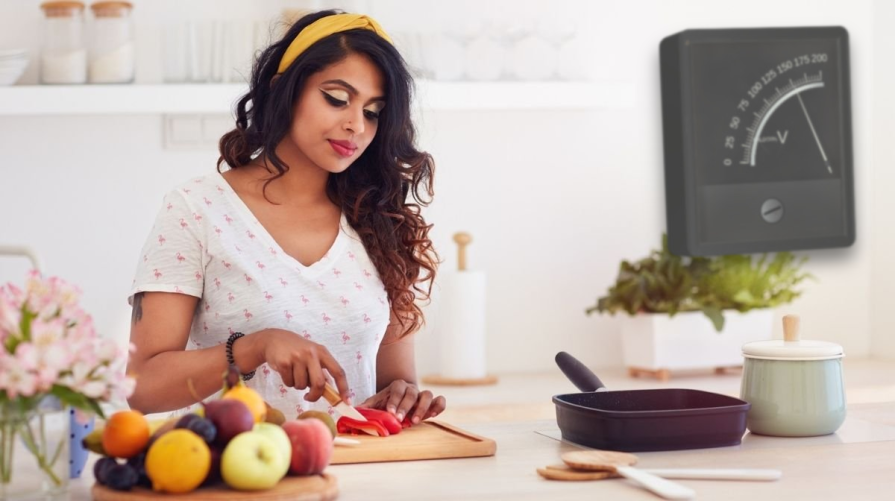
150 V
